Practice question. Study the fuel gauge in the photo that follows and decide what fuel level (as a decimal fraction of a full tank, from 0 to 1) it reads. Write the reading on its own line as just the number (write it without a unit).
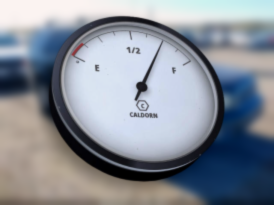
0.75
